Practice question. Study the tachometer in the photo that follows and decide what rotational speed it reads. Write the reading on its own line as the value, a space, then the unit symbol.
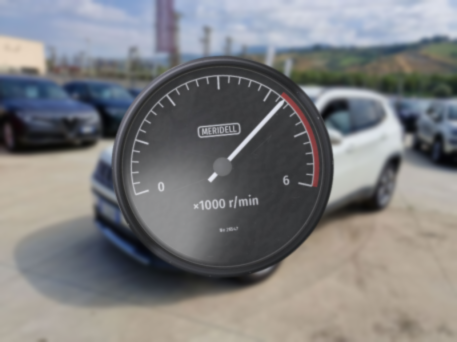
4300 rpm
